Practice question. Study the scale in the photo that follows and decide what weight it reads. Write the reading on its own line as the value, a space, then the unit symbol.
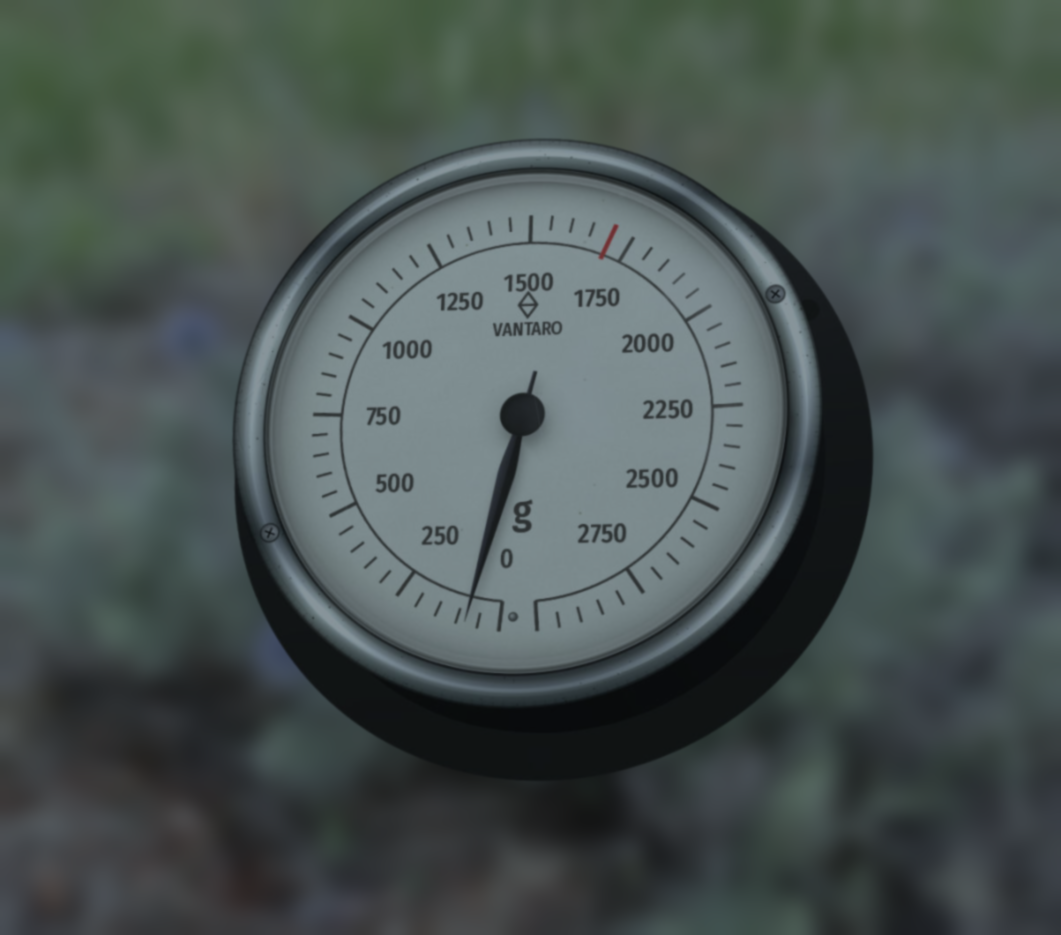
75 g
